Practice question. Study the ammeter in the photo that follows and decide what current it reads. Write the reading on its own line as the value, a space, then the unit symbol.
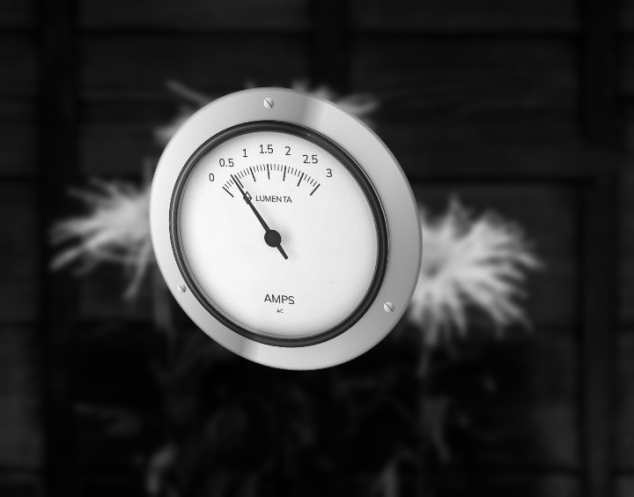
0.5 A
